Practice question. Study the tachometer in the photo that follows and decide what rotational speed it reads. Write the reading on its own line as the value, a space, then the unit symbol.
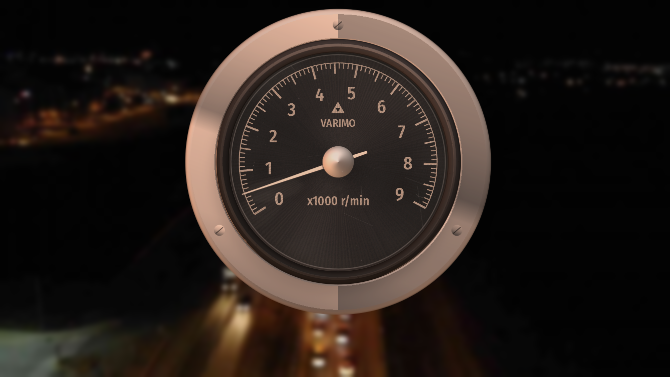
500 rpm
